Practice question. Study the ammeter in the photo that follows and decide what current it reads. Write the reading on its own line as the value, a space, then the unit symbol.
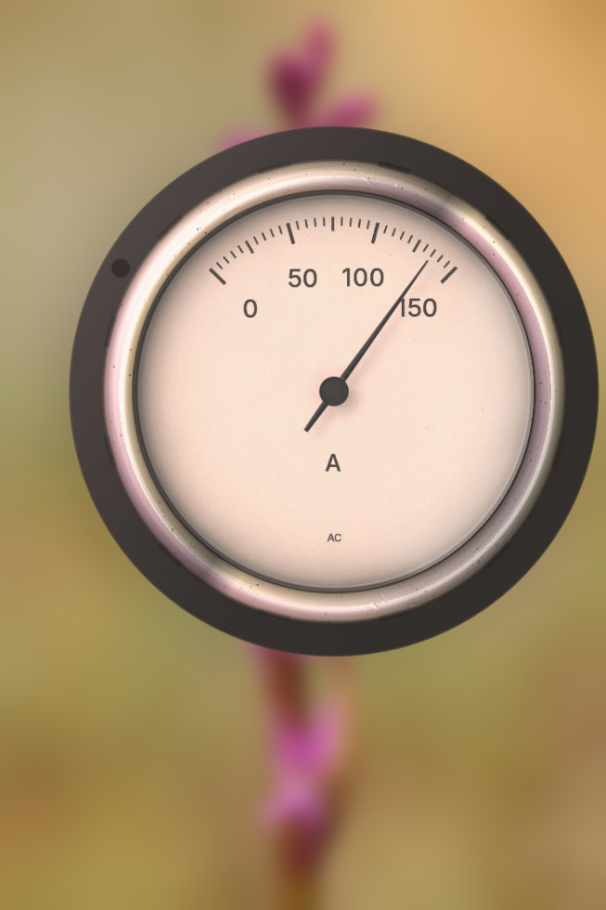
135 A
